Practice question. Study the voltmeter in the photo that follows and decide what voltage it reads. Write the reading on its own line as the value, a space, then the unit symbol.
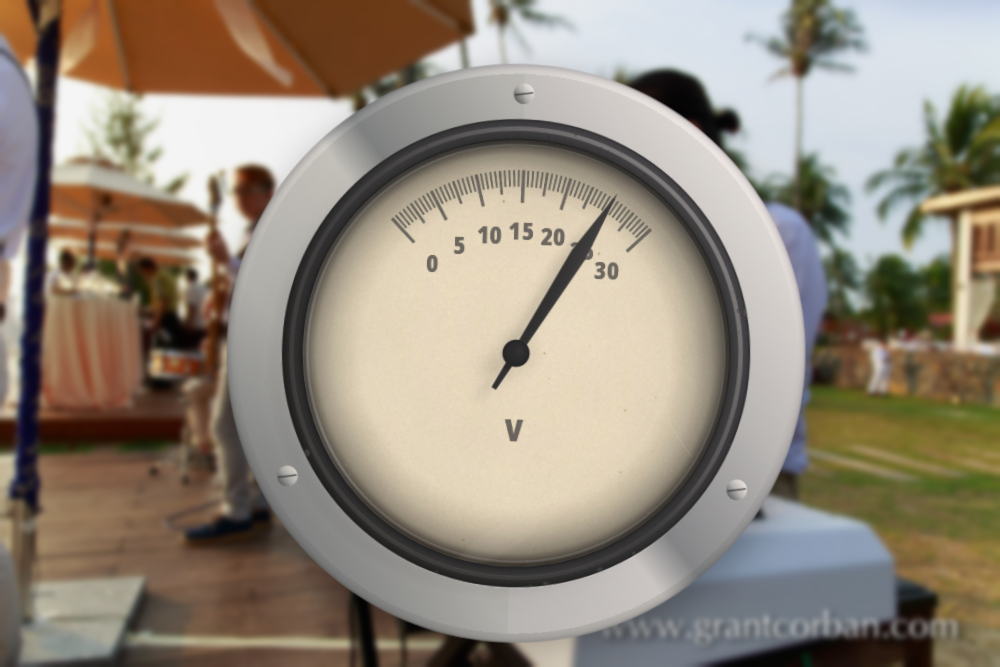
25 V
